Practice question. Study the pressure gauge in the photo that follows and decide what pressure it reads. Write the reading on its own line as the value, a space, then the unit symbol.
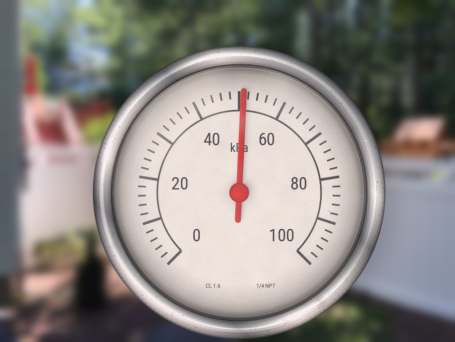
51 kPa
